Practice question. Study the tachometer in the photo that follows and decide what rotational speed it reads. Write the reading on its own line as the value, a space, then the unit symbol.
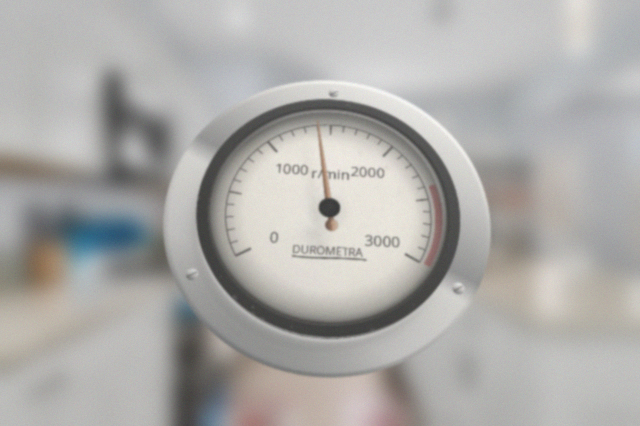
1400 rpm
